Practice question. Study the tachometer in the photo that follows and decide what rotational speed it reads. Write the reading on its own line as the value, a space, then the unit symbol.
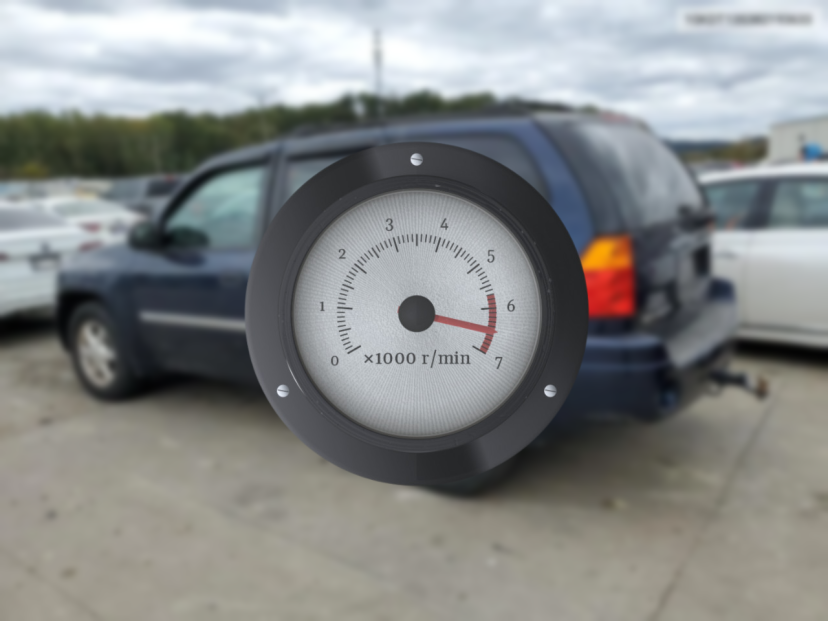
6500 rpm
